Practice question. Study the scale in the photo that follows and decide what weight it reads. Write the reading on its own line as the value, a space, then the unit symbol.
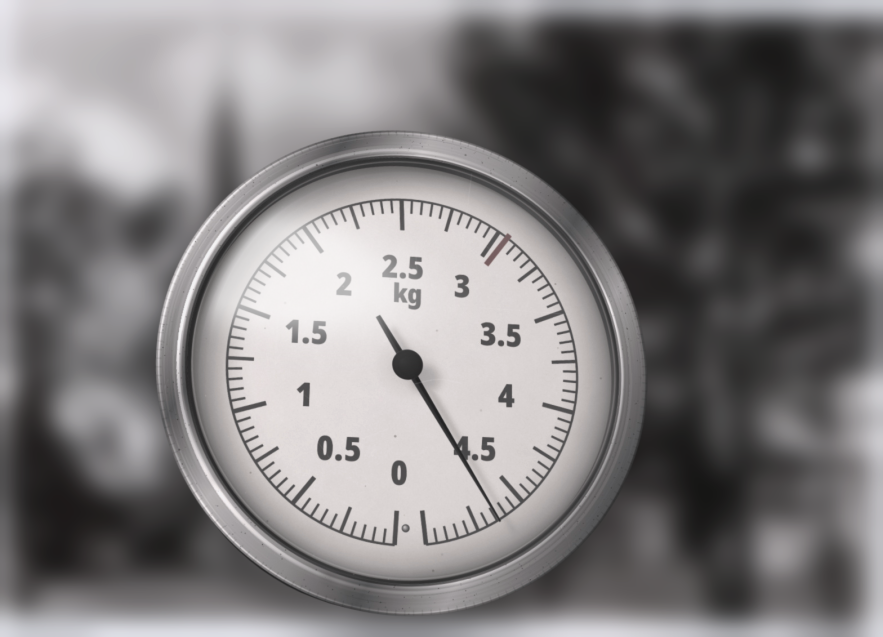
4.65 kg
